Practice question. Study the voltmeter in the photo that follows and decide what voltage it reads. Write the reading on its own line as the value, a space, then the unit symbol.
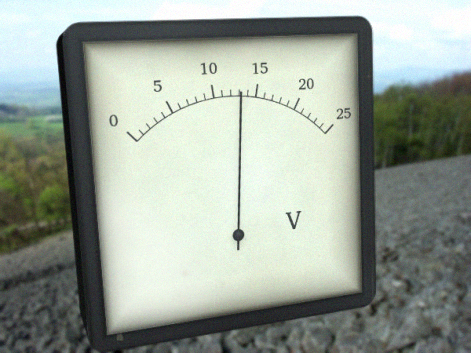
13 V
